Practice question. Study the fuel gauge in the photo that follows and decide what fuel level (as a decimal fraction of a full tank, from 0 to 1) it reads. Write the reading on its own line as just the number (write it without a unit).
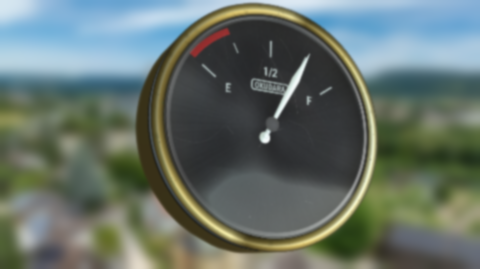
0.75
